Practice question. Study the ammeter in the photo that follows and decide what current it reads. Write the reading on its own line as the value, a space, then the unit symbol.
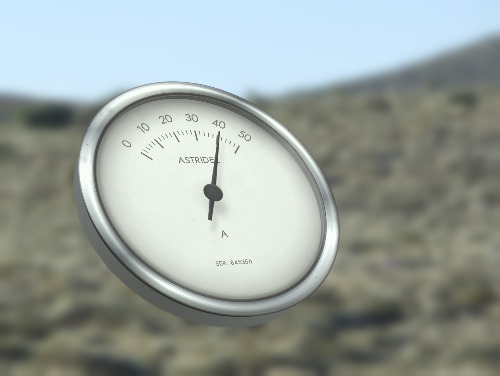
40 A
